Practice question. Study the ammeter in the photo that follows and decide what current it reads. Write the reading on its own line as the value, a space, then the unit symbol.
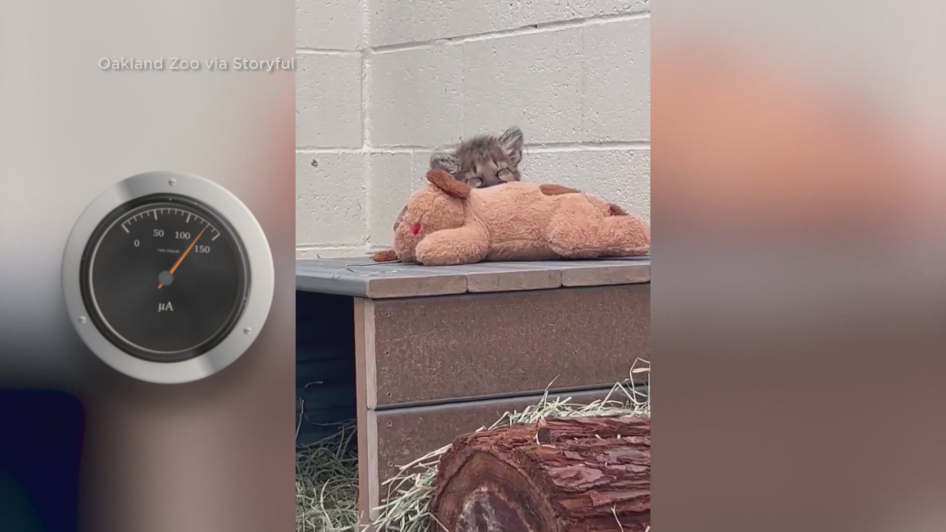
130 µA
